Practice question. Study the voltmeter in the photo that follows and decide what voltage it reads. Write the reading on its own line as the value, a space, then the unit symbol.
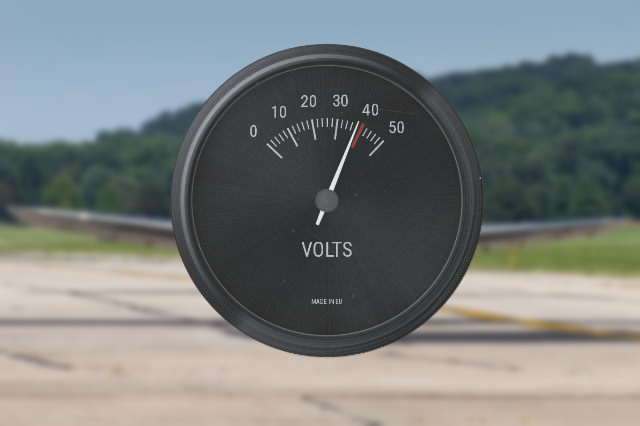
38 V
